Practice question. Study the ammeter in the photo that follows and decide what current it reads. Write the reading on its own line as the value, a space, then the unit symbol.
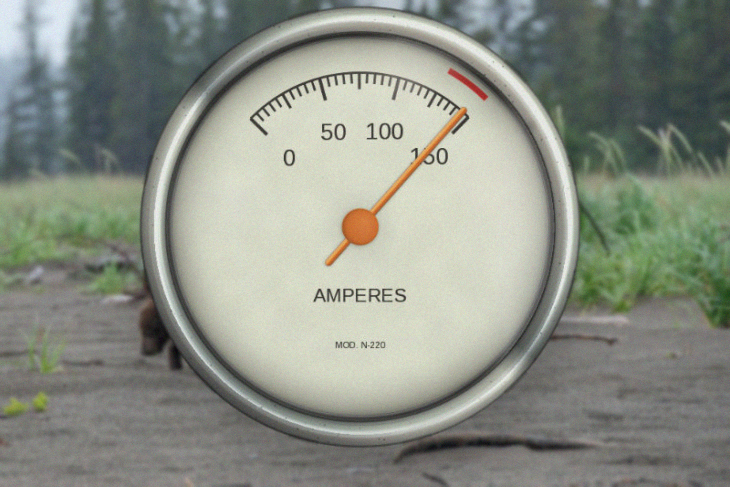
145 A
